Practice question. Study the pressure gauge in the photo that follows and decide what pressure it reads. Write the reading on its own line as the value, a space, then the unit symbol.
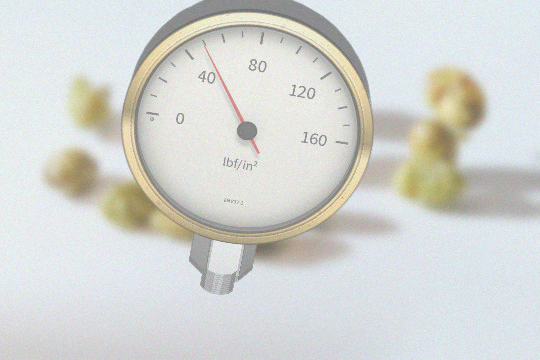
50 psi
